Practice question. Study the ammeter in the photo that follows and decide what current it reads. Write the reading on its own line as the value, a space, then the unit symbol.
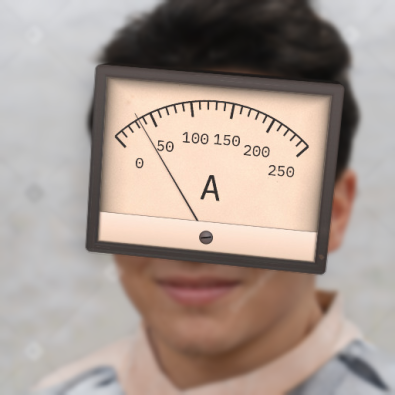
35 A
